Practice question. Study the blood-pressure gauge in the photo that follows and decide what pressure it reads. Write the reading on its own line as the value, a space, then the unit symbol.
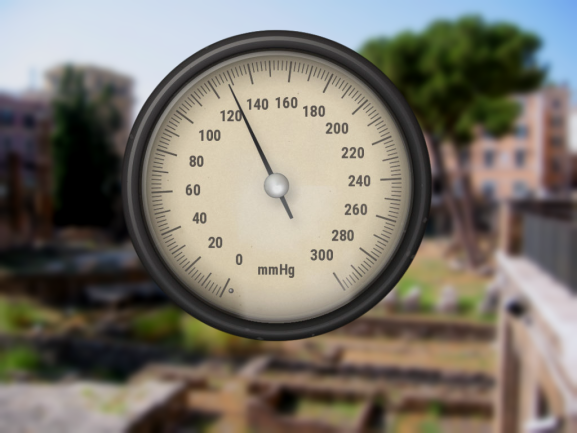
128 mmHg
